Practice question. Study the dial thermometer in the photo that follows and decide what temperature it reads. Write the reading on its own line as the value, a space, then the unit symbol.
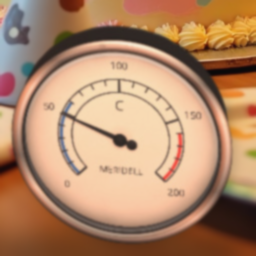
50 °C
